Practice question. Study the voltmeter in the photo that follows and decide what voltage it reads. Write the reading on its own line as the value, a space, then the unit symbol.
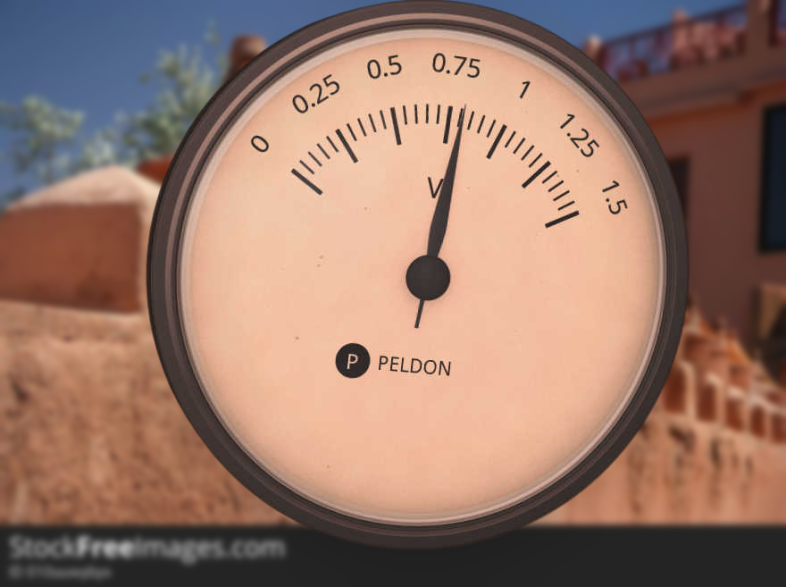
0.8 V
